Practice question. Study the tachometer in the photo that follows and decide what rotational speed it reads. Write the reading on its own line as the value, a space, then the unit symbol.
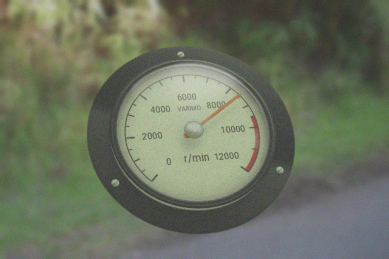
8500 rpm
